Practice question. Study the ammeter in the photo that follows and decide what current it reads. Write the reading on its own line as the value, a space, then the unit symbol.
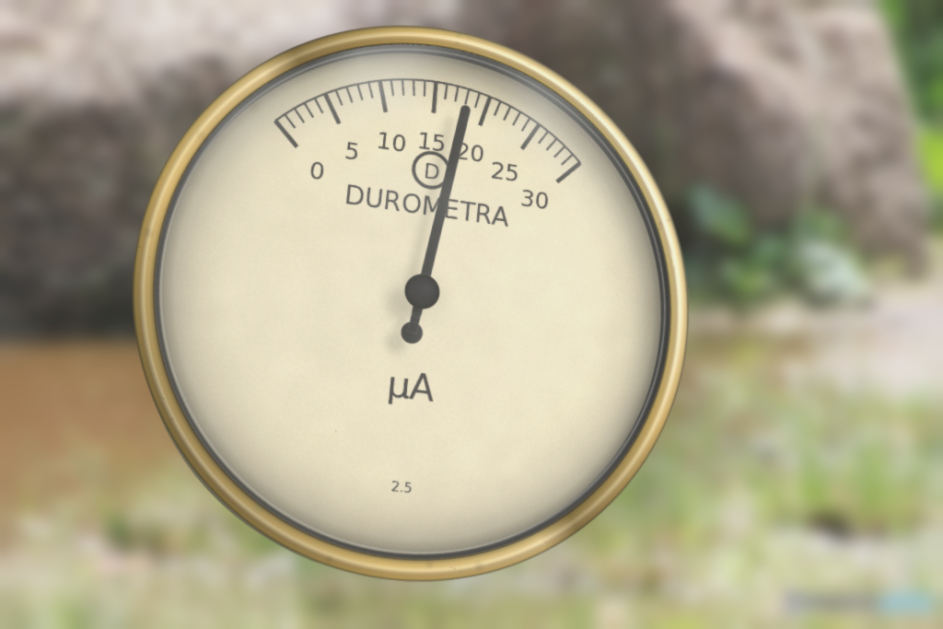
18 µA
